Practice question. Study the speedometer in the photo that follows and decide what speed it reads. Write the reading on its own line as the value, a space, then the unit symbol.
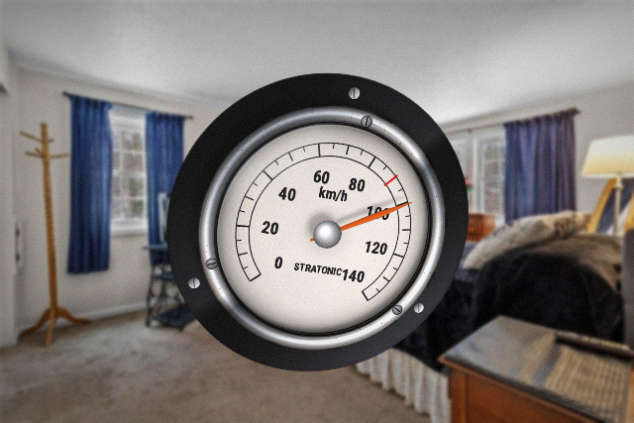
100 km/h
